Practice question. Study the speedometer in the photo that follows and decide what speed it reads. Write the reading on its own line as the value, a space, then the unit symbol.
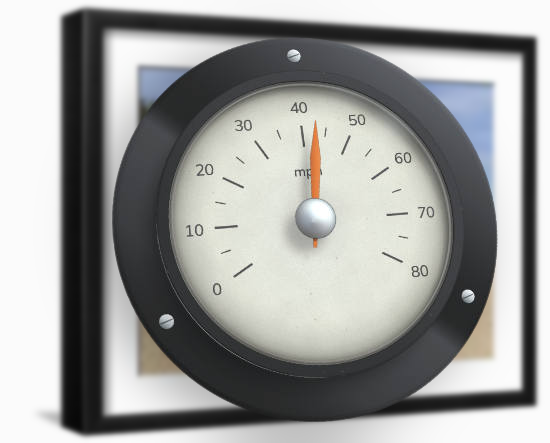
42.5 mph
